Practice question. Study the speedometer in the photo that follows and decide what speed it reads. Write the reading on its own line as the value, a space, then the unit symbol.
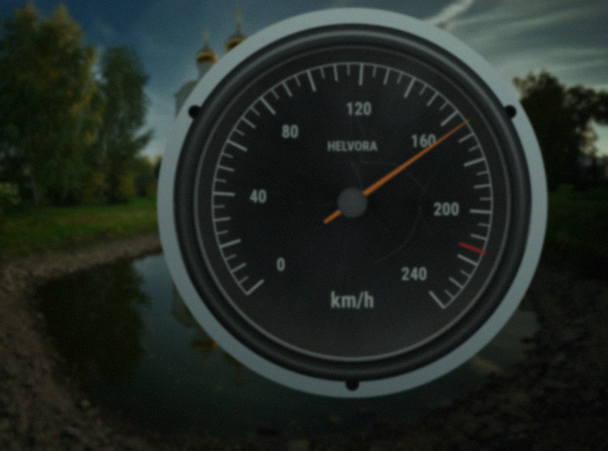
165 km/h
